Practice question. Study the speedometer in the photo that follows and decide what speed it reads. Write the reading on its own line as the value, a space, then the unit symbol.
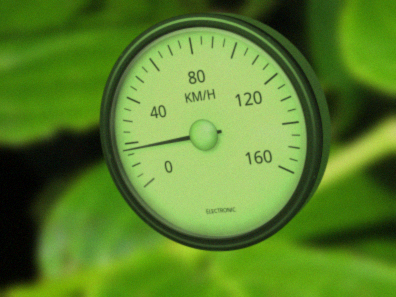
17.5 km/h
